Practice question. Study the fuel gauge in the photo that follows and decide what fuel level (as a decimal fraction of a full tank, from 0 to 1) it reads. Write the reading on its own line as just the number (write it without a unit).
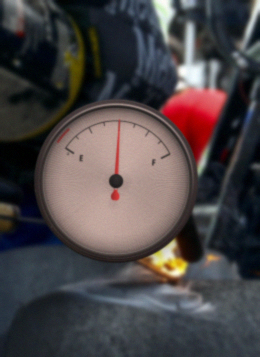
0.5
